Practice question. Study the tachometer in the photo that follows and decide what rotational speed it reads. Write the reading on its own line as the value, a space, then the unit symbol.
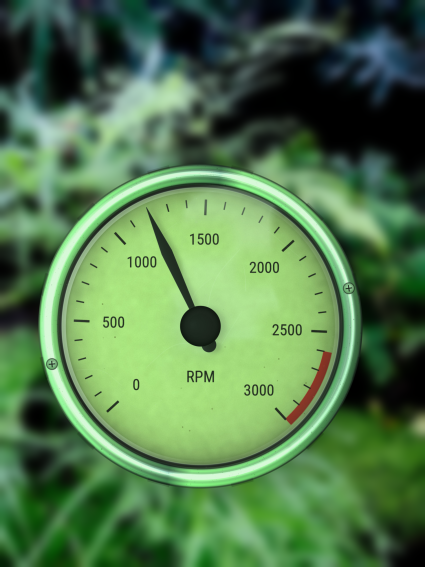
1200 rpm
